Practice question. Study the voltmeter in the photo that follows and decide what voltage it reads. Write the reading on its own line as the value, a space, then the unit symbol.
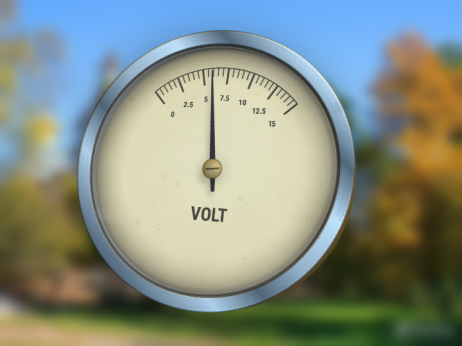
6 V
